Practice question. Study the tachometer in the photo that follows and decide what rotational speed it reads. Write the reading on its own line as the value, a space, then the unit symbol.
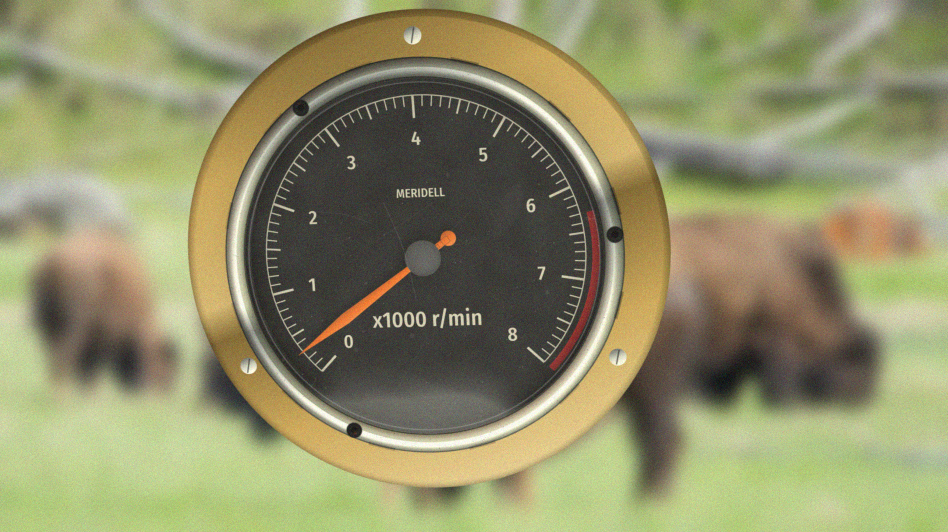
300 rpm
